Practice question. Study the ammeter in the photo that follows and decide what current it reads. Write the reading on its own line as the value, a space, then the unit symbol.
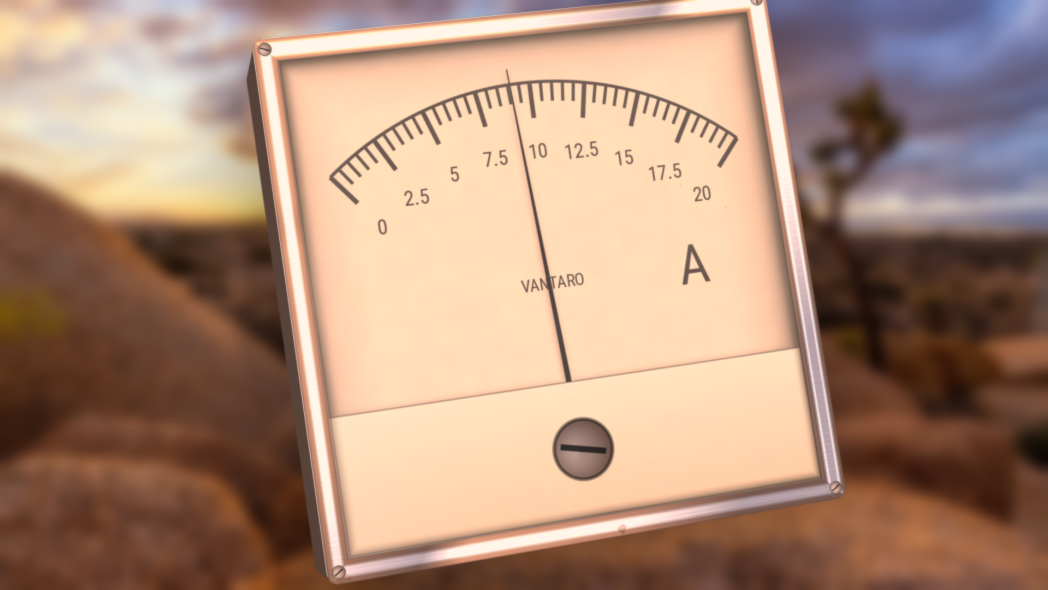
9 A
